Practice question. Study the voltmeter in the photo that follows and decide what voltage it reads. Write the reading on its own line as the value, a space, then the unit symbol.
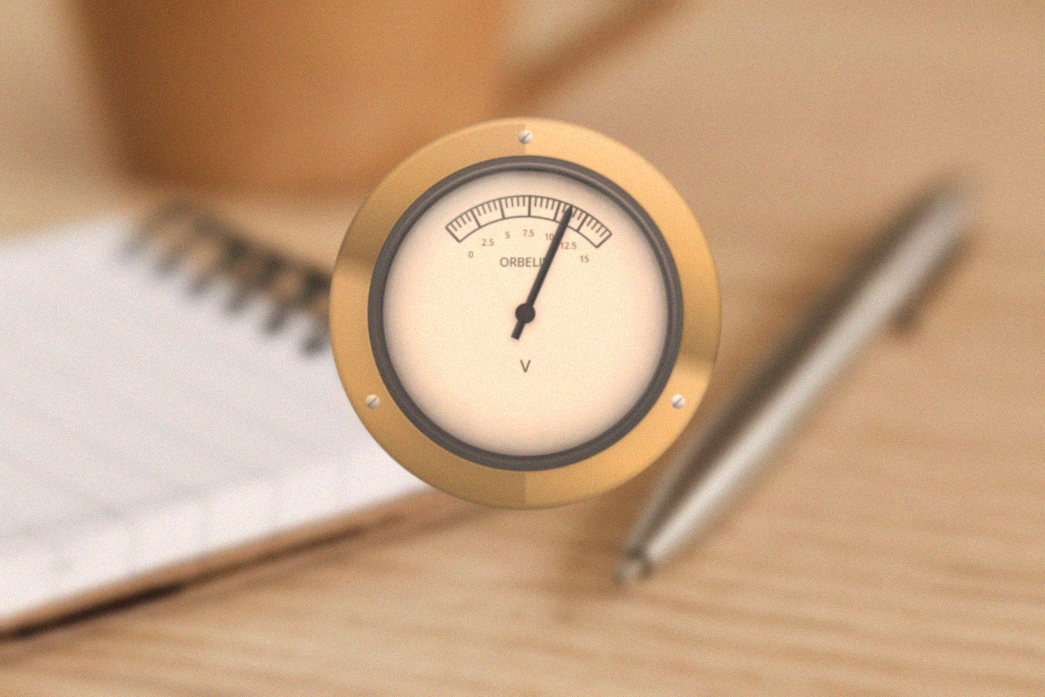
11 V
